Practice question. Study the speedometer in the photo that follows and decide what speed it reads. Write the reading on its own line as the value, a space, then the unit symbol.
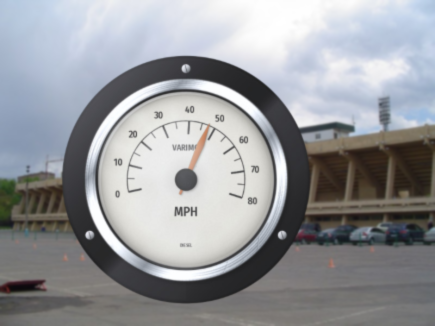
47.5 mph
